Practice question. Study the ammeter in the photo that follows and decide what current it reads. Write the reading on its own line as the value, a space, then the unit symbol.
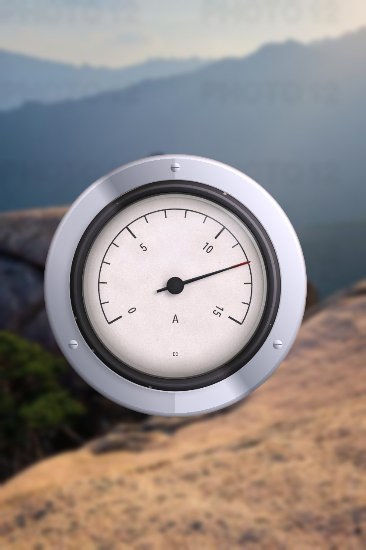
12 A
